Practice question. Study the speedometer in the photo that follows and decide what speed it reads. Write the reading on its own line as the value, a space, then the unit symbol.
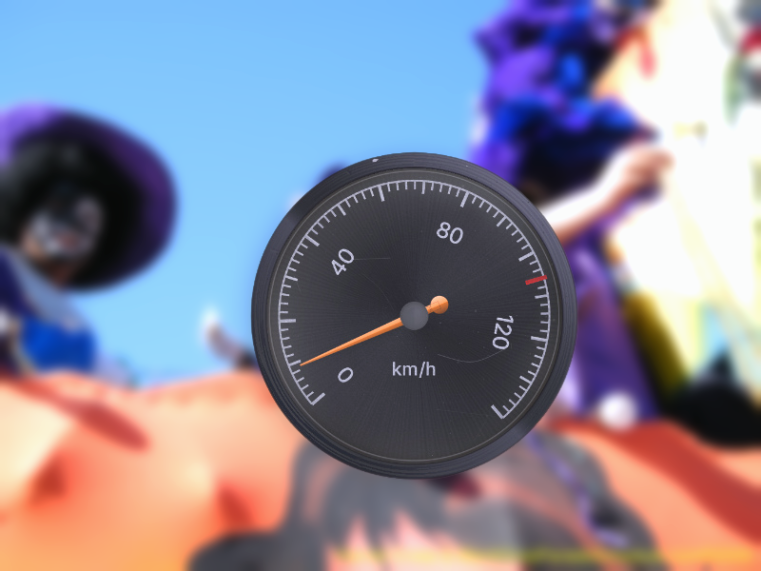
9 km/h
